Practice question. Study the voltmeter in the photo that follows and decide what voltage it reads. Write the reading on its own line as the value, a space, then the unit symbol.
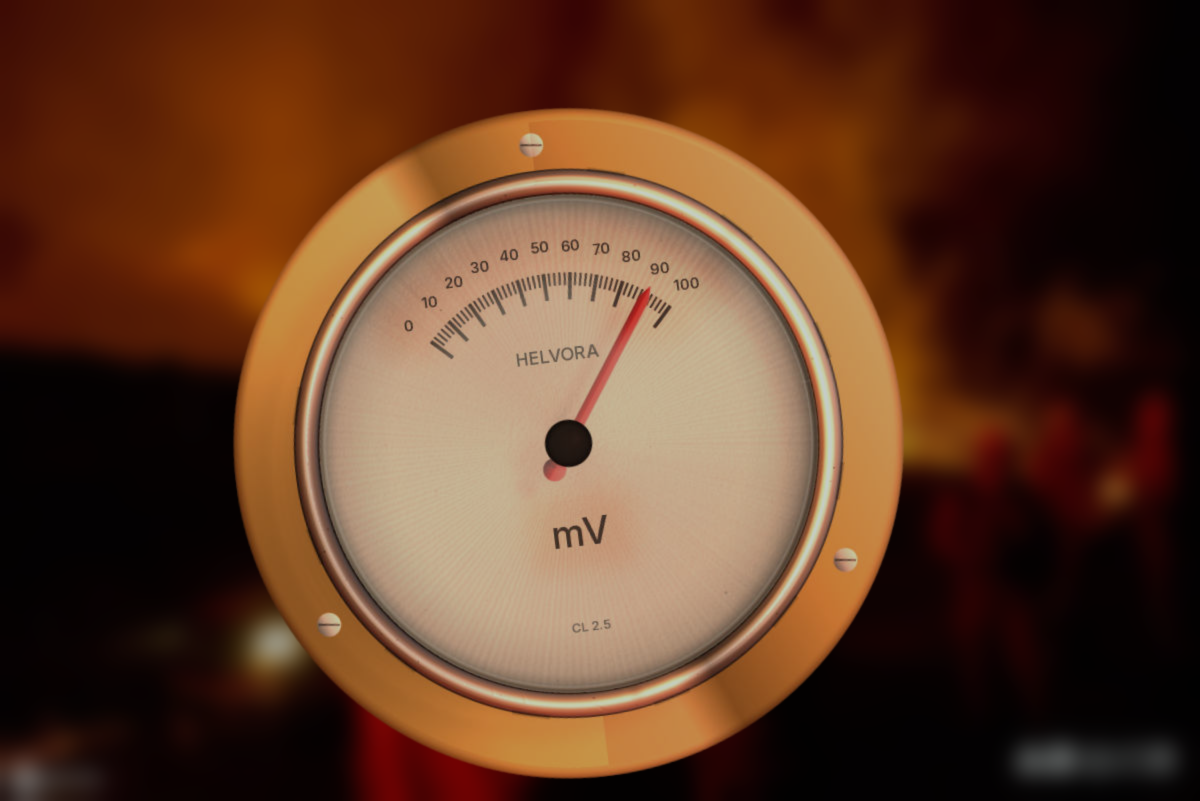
90 mV
